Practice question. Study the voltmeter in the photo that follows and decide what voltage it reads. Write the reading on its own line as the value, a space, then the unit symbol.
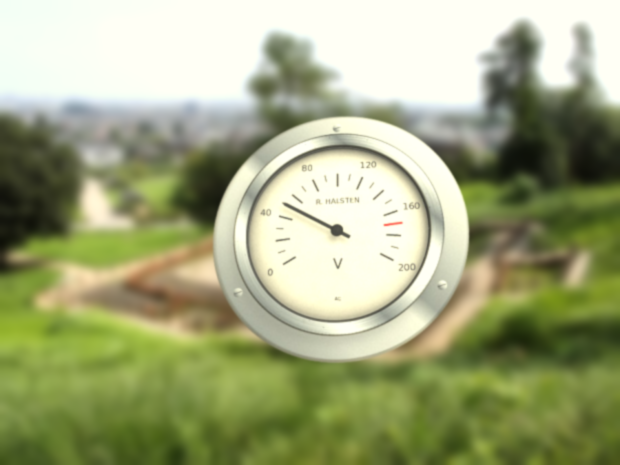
50 V
